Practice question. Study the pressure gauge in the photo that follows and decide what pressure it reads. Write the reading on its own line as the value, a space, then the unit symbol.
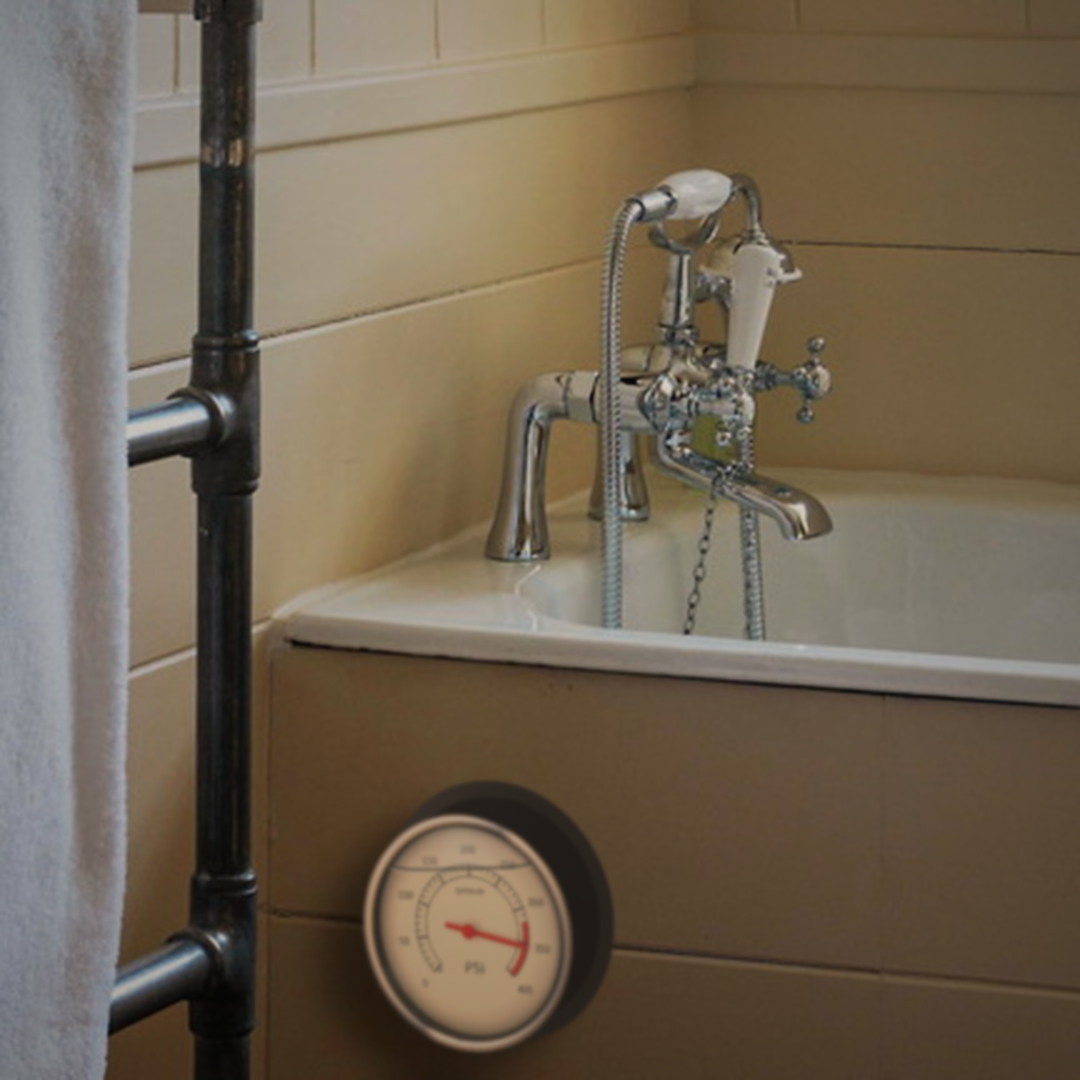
350 psi
